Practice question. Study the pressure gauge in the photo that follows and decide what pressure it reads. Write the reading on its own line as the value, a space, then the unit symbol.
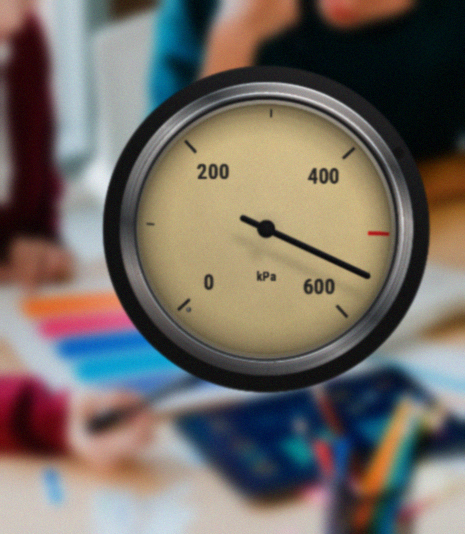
550 kPa
